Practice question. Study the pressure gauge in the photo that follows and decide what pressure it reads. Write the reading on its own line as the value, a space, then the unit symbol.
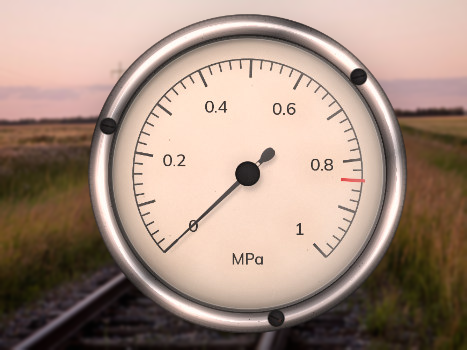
0 MPa
